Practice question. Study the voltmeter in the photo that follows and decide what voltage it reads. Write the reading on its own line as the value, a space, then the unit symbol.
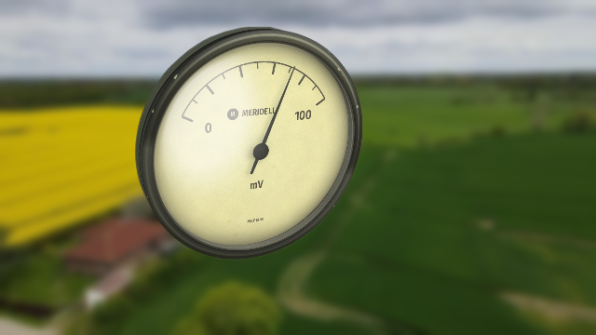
70 mV
